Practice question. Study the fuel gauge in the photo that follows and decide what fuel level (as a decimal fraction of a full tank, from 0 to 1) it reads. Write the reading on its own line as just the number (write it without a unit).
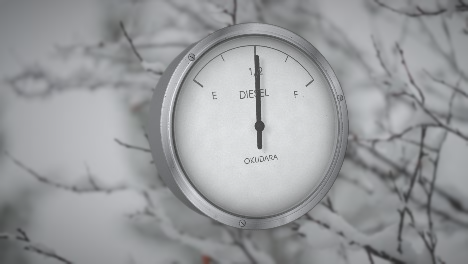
0.5
